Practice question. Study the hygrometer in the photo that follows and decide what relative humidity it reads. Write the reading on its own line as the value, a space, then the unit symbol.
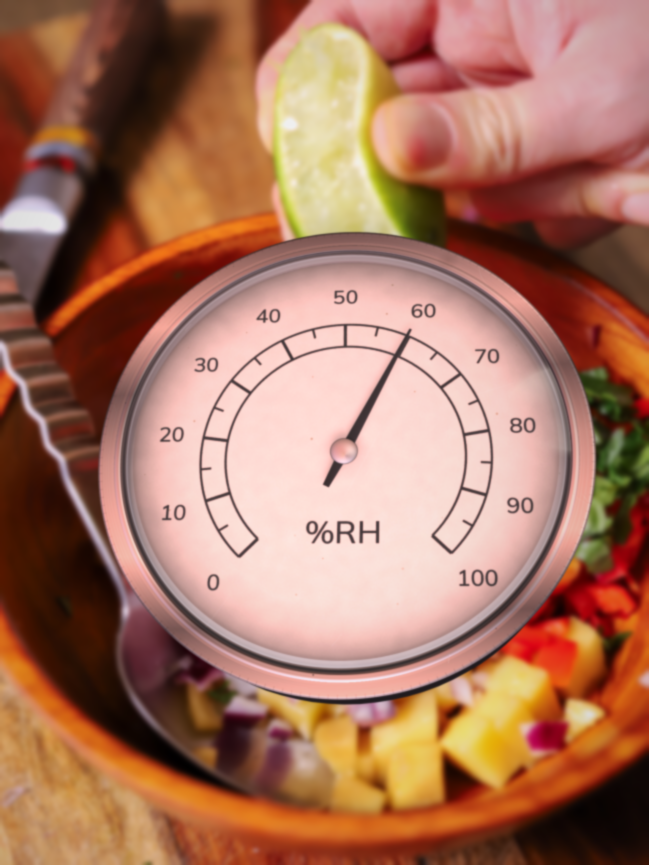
60 %
